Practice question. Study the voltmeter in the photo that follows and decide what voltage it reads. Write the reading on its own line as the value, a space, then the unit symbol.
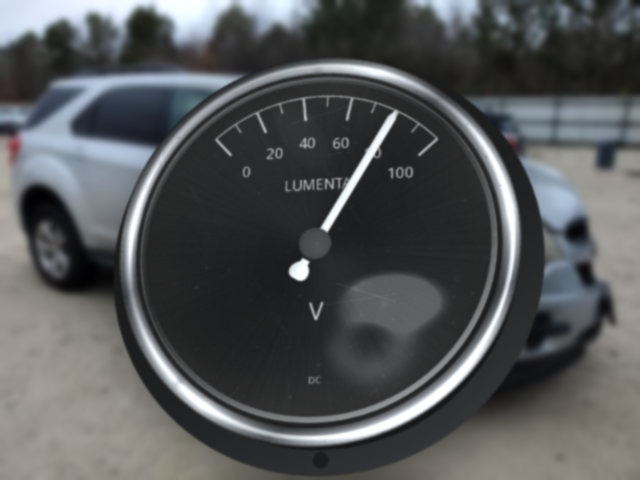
80 V
